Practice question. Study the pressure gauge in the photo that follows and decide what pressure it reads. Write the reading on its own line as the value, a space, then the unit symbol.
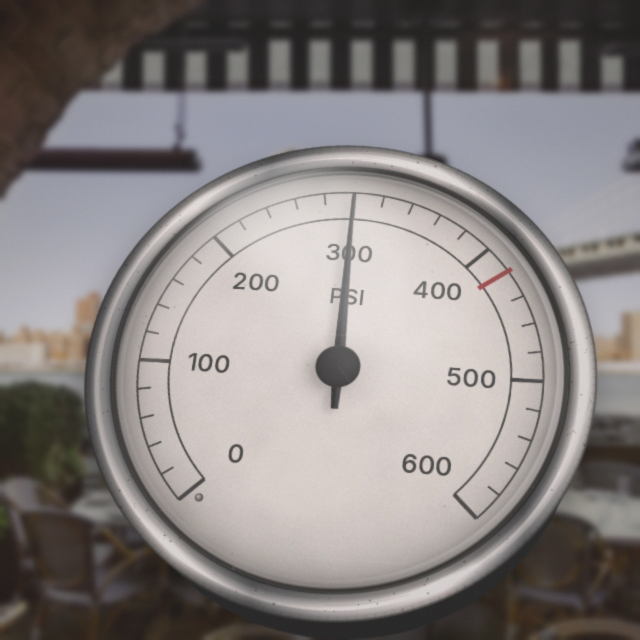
300 psi
